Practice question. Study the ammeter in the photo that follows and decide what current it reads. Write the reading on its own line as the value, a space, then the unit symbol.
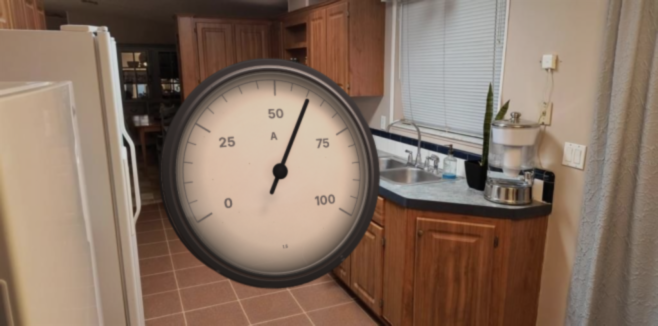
60 A
